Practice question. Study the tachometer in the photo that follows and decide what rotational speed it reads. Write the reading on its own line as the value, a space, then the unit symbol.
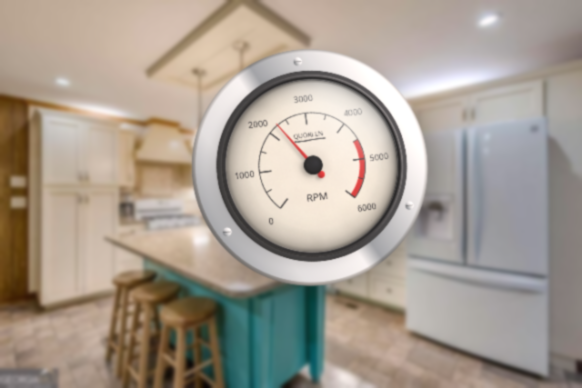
2250 rpm
